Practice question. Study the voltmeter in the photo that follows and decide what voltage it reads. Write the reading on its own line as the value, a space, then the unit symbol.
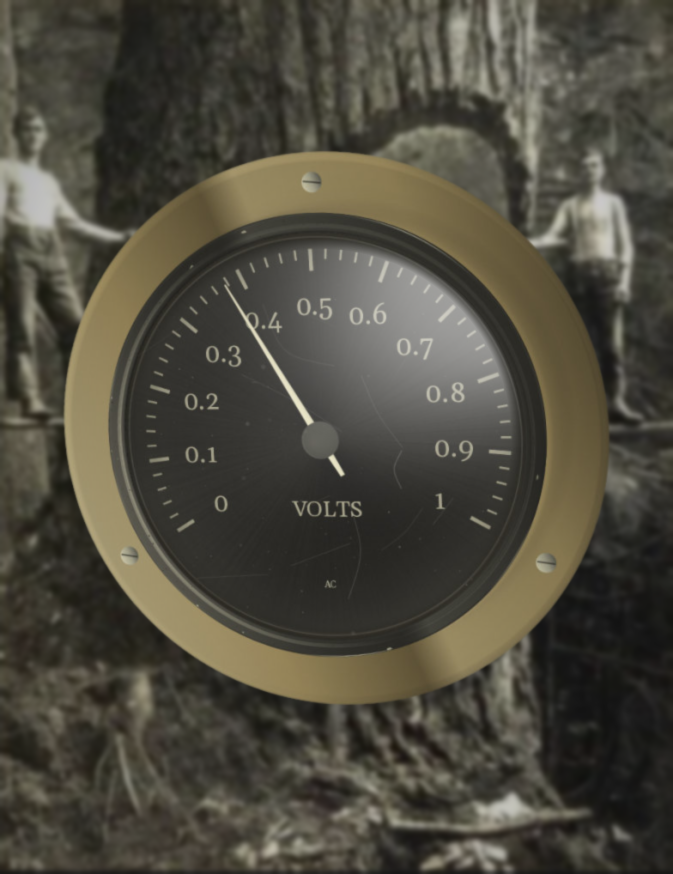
0.38 V
